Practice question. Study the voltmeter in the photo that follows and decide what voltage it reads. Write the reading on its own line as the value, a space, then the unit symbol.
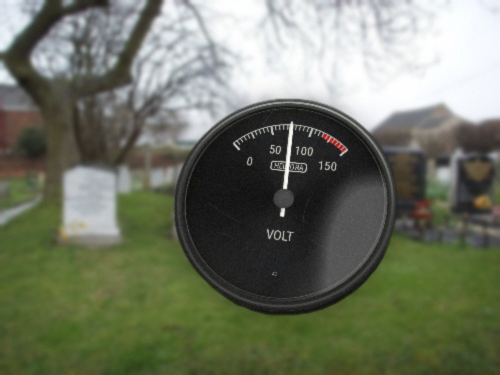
75 V
